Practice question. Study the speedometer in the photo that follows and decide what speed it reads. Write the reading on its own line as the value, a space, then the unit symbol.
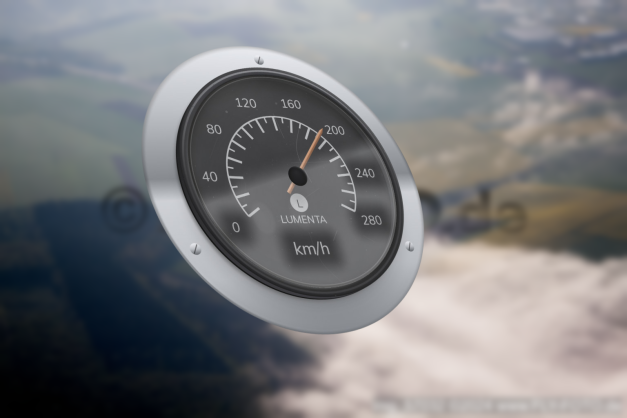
190 km/h
